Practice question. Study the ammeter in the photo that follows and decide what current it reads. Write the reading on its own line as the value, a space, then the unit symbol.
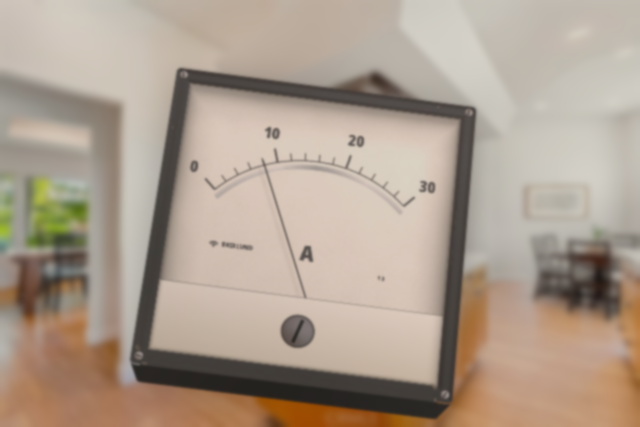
8 A
